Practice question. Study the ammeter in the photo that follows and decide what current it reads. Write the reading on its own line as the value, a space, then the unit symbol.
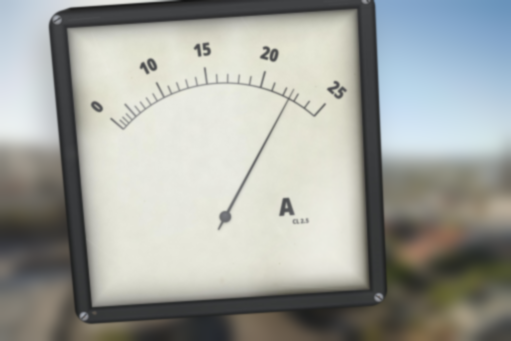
22.5 A
